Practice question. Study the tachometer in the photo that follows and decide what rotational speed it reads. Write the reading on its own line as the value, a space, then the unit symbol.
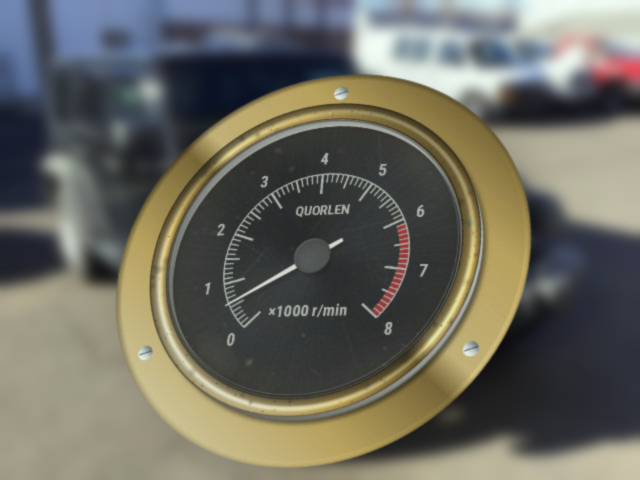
500 rpm
